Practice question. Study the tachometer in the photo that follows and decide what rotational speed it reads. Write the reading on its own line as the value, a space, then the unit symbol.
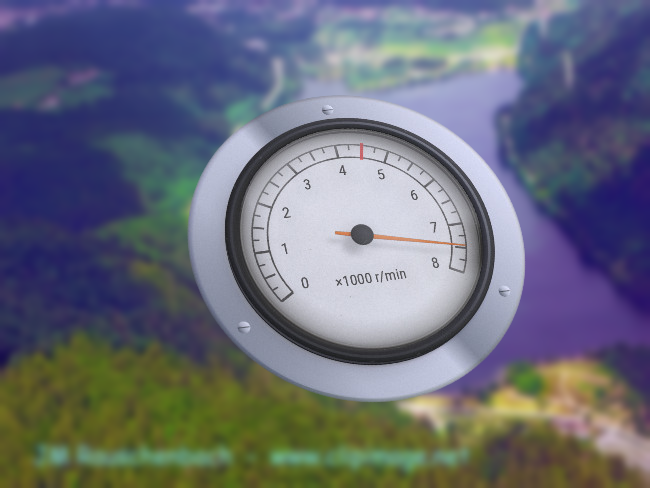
7500 rpm
